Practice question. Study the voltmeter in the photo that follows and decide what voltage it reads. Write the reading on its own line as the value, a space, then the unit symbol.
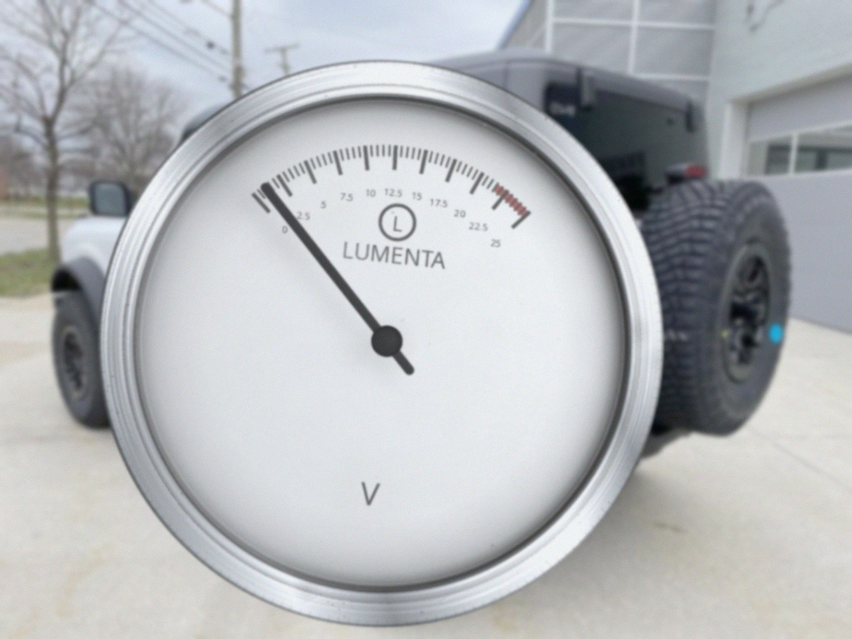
1 V
